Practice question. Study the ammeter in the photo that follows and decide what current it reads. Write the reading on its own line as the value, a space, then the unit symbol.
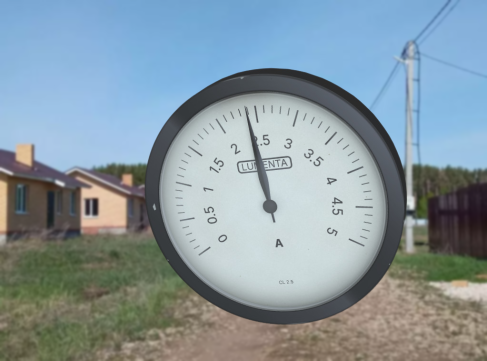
2.4 A
